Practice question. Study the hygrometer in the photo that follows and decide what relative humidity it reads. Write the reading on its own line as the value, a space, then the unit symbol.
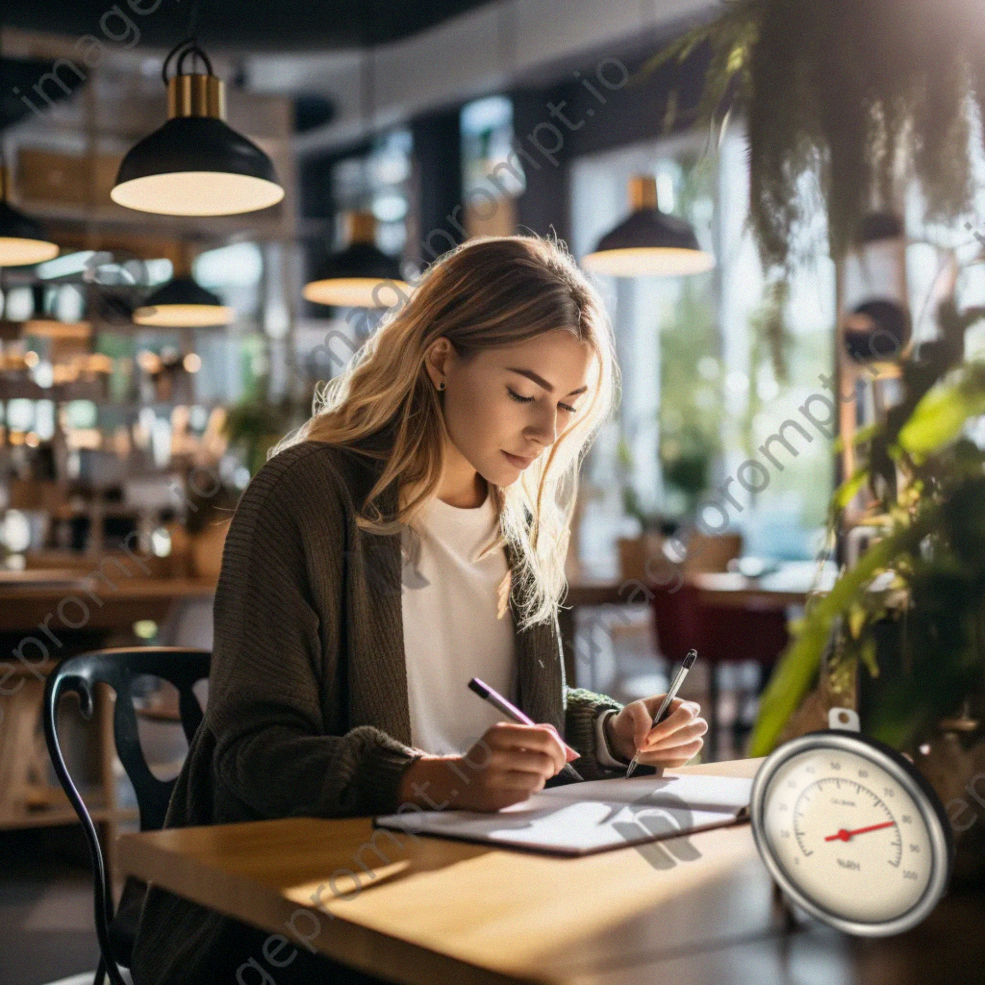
80 %
